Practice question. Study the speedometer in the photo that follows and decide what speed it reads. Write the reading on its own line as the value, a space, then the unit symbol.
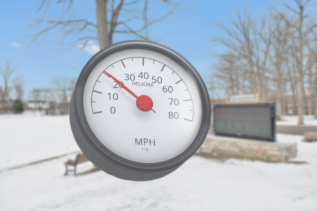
20 mph
